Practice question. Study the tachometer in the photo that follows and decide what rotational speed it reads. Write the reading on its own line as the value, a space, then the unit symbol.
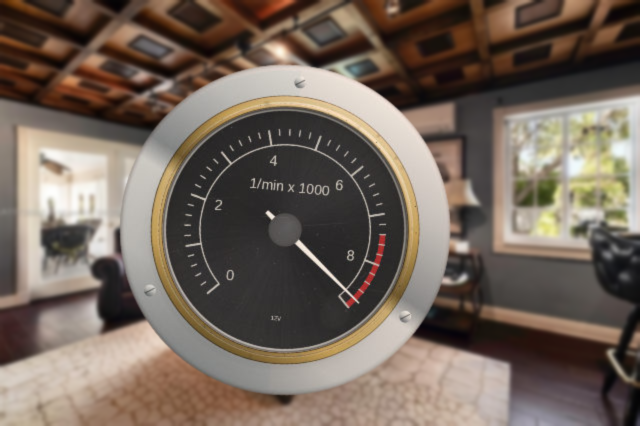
8800 rpm
